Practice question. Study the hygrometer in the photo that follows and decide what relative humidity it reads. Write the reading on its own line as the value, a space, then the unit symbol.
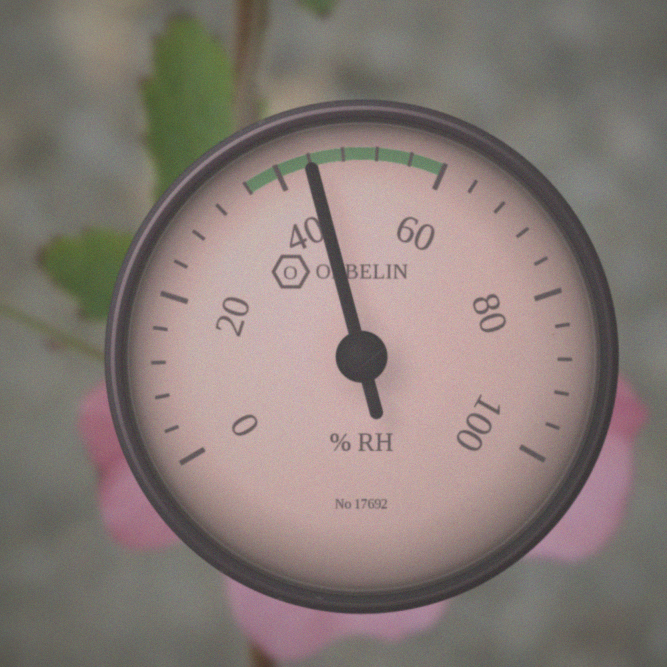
44 %
